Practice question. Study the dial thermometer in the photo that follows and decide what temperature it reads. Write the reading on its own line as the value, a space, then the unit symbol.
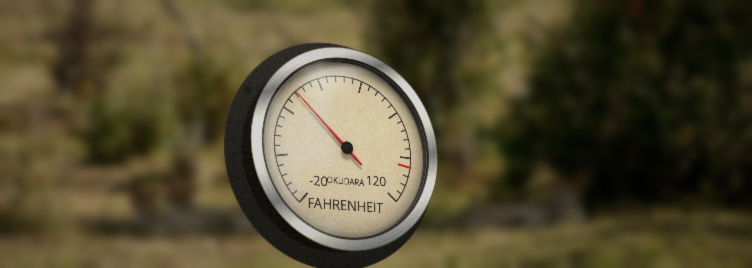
28 °F
